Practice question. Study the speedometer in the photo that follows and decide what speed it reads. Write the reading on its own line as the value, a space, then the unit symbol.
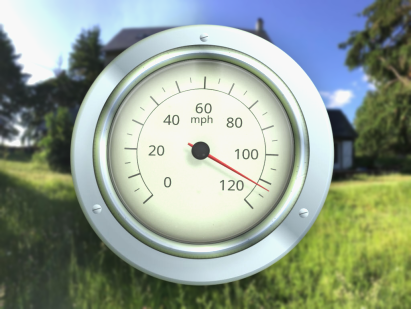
112.5 mph
